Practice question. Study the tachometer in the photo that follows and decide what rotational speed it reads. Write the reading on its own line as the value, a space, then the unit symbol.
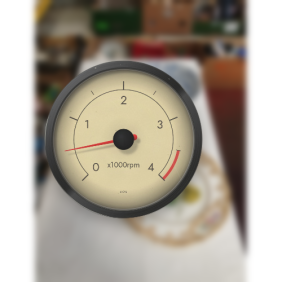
500 rpm
